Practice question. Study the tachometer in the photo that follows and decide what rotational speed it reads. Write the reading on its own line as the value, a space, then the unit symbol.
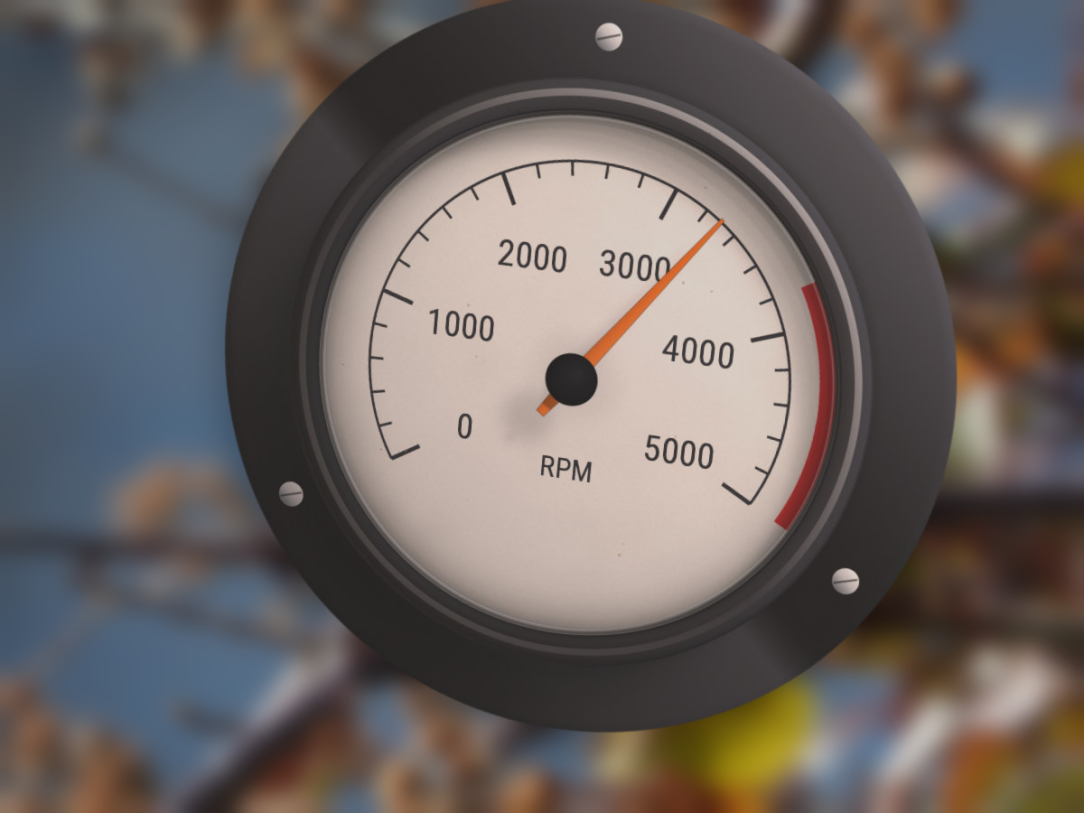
3300 rpm
